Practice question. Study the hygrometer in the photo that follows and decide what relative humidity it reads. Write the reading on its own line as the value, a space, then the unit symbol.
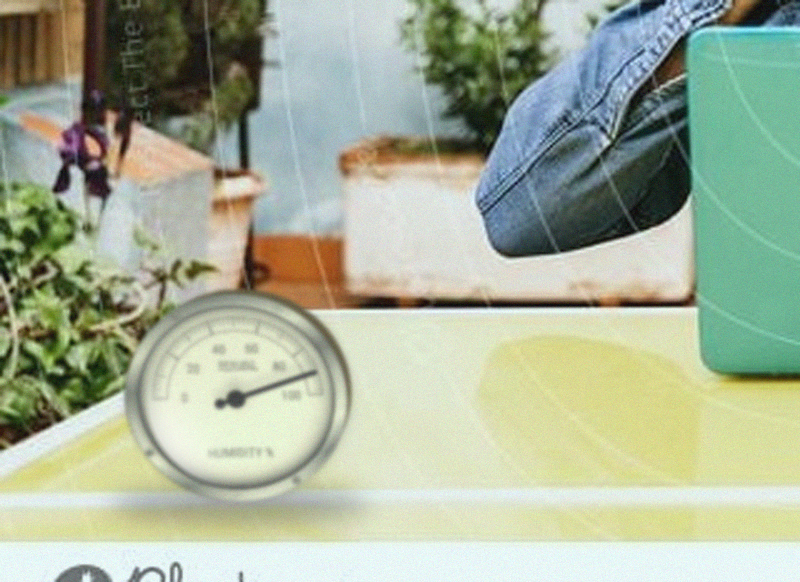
90 %
